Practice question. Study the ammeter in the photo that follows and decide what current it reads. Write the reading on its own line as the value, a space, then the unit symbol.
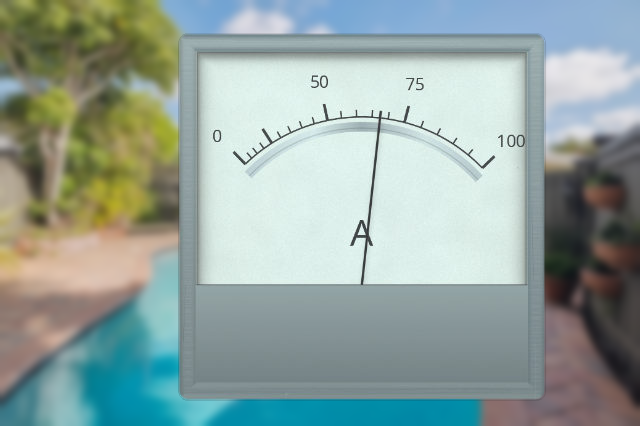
67.5 A
